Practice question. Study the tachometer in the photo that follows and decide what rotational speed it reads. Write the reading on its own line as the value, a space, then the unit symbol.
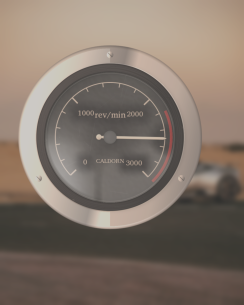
2500 rpm
